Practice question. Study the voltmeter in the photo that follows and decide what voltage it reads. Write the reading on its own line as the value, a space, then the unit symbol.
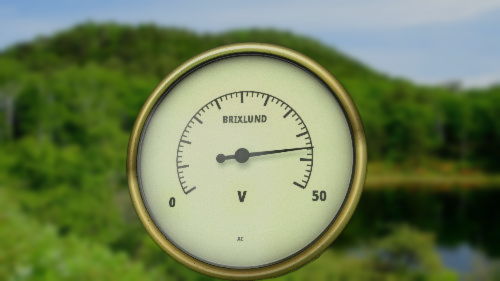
43 V
